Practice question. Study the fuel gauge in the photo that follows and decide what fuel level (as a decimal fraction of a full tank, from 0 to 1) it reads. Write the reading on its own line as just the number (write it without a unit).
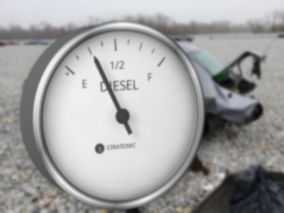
0.25
